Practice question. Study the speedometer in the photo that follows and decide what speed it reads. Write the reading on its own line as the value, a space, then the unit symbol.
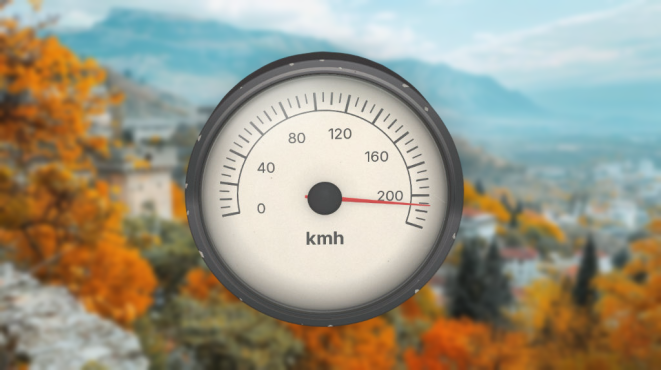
205 km/h
